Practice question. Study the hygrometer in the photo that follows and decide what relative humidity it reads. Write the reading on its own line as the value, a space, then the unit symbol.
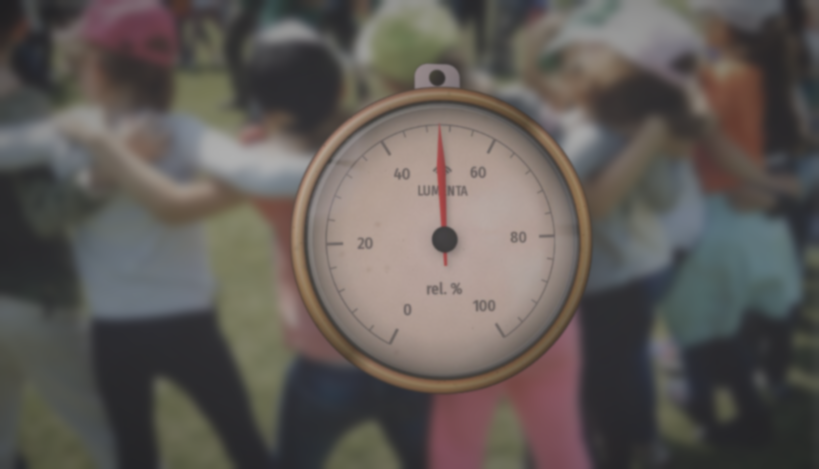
50 %
